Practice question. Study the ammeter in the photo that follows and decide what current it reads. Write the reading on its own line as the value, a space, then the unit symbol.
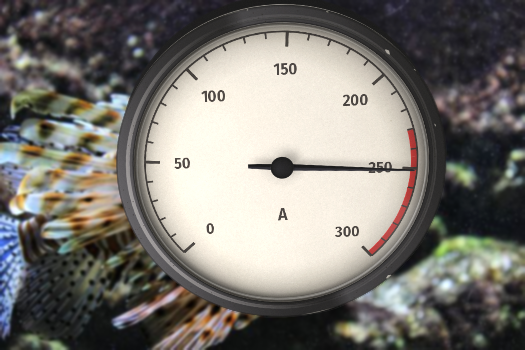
250 A
